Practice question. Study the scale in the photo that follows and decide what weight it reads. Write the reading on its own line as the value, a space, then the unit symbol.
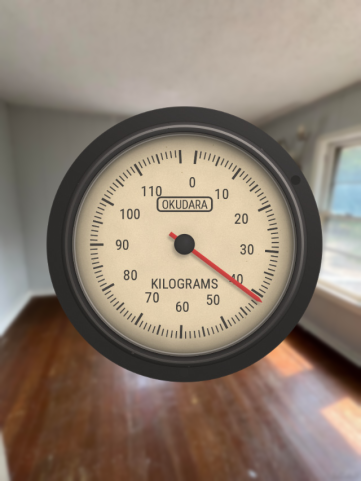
41 kg
